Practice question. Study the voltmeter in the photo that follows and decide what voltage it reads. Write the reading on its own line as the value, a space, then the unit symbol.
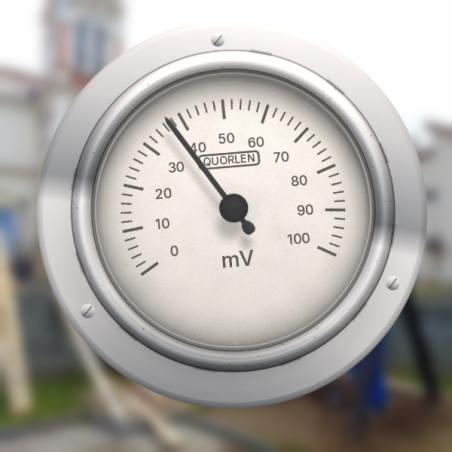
37 mV
